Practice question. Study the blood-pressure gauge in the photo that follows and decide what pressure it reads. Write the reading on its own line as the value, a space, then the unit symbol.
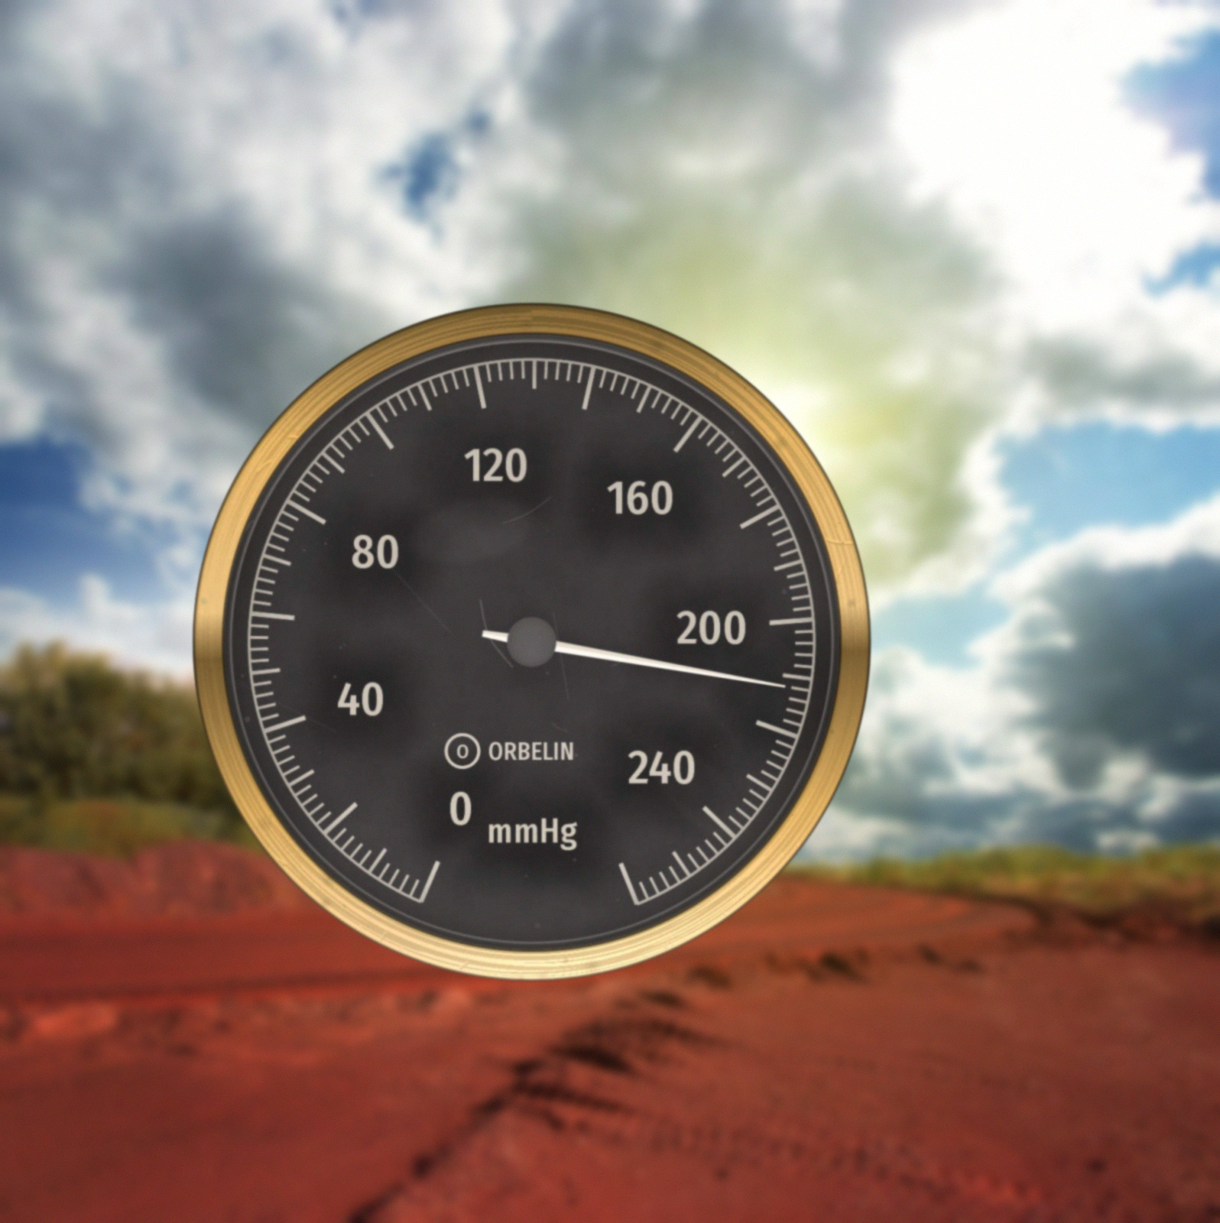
212 mmHg
